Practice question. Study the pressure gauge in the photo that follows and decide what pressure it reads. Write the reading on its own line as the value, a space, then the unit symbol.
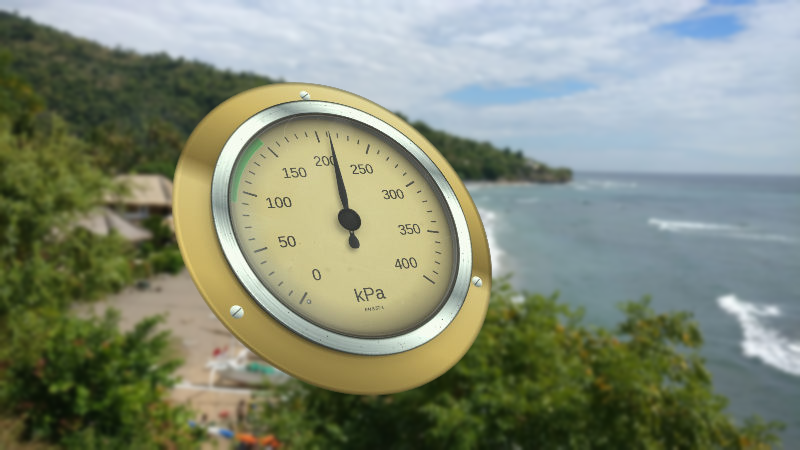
210 kPa
